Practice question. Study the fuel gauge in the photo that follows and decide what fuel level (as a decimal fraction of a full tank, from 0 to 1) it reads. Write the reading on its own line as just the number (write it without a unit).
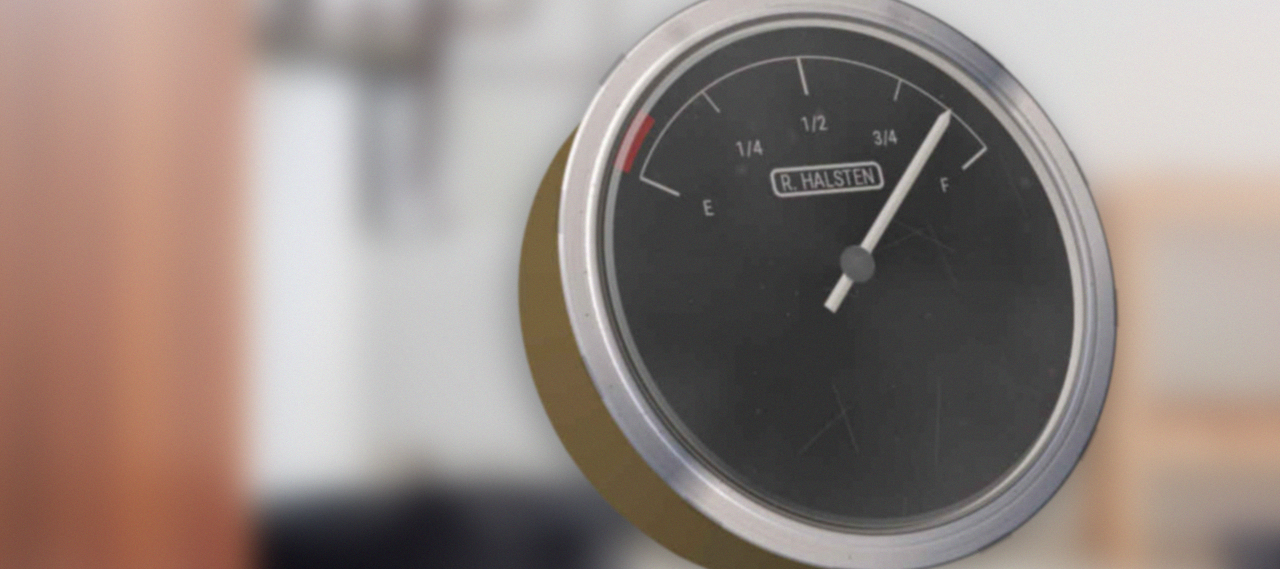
0.875
